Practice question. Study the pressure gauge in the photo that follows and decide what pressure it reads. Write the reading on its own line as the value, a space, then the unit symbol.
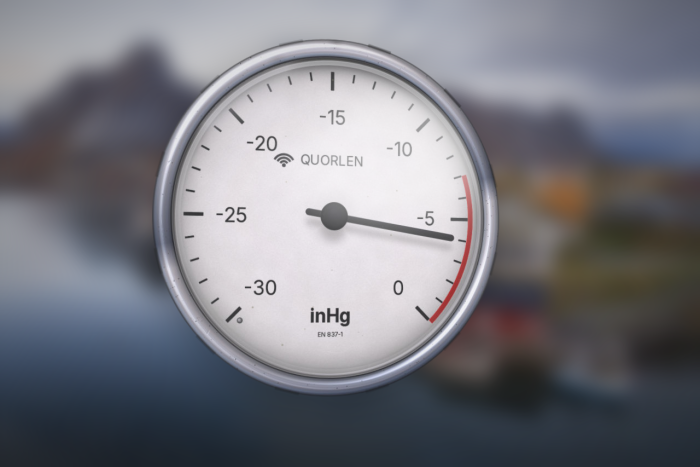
-4 inHg
